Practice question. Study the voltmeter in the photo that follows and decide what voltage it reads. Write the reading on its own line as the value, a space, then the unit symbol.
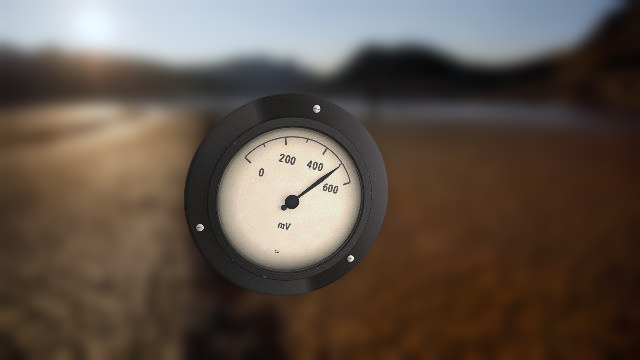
500 mV
